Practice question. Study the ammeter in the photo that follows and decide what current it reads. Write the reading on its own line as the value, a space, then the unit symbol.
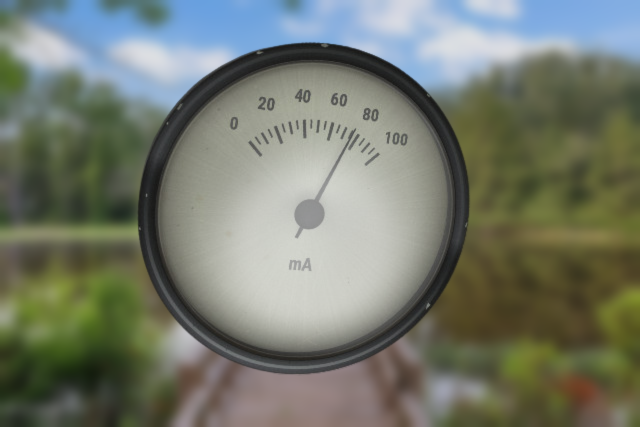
75 mA
